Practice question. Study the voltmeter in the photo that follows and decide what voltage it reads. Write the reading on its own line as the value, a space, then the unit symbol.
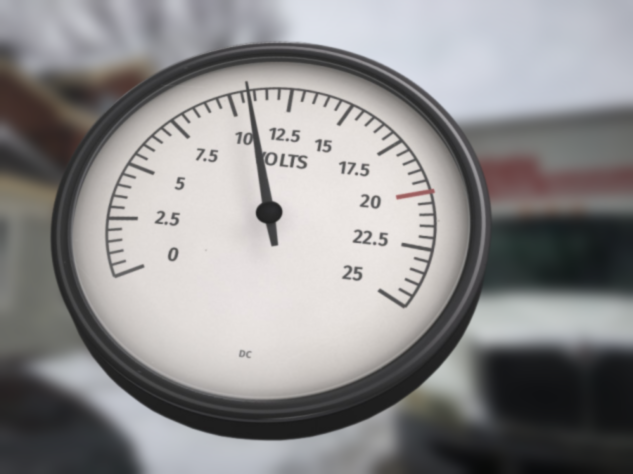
10.75 V
